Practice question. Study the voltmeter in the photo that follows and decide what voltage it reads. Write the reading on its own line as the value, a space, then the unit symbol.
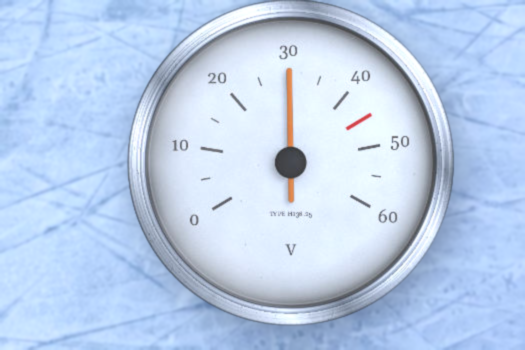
30 V
